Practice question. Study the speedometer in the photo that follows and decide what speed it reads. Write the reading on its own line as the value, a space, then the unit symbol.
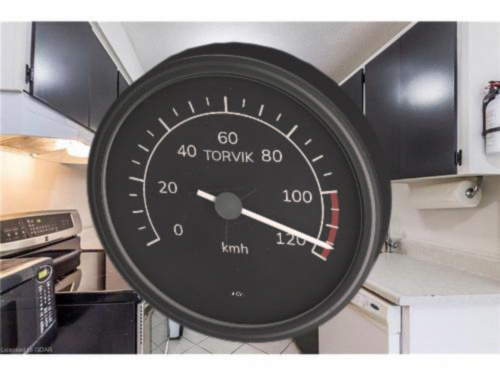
115 km/h
